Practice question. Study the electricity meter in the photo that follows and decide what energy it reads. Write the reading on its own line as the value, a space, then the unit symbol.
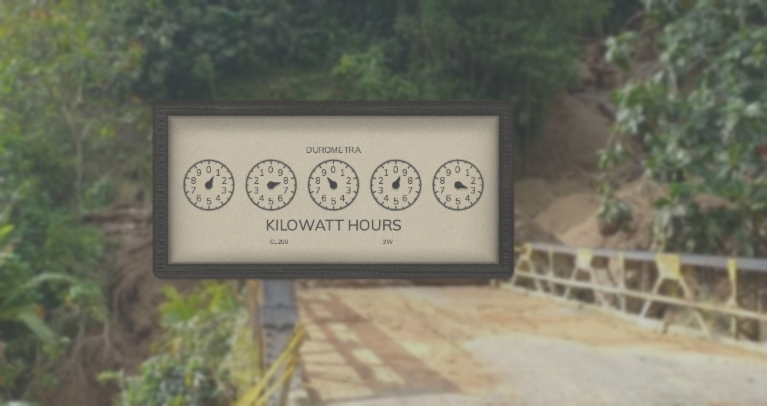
7893 kWh
